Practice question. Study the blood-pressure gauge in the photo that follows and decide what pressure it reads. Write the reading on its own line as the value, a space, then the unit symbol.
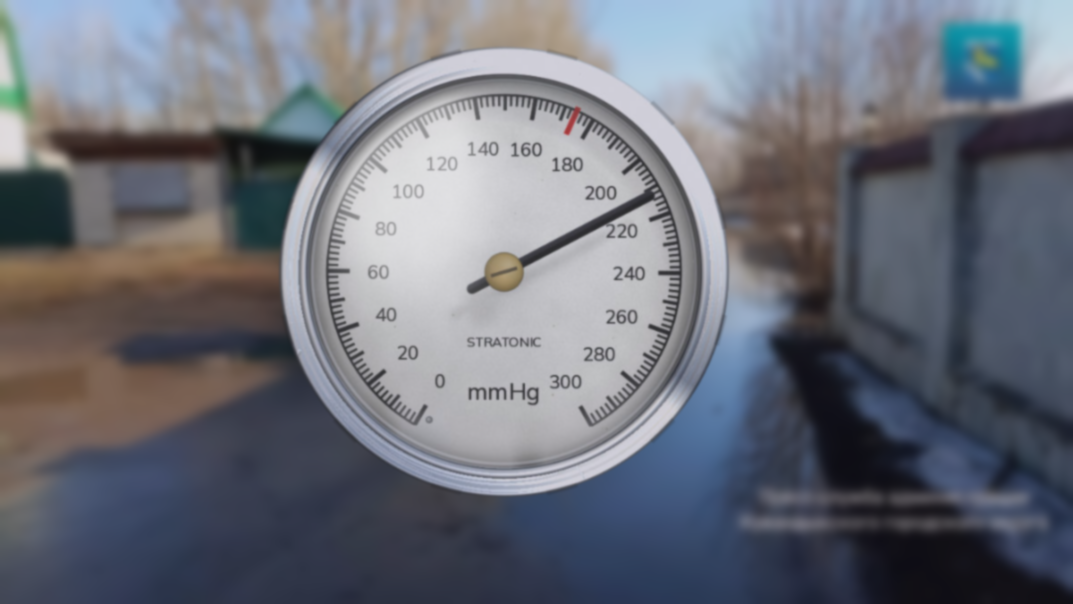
212 mmHg
